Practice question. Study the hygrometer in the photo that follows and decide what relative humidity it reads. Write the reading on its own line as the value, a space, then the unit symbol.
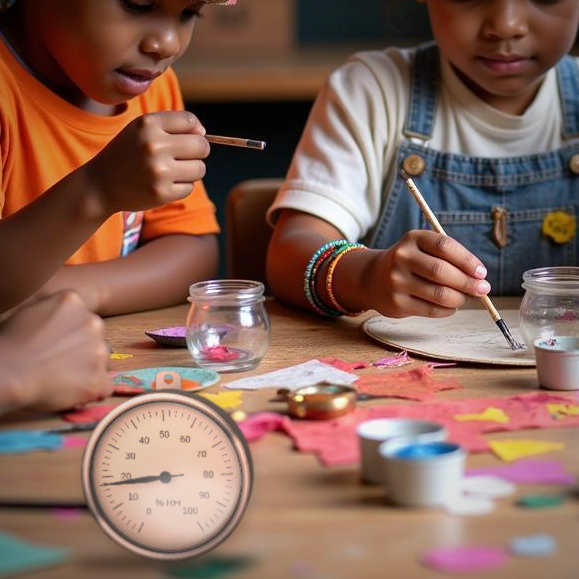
18 %
